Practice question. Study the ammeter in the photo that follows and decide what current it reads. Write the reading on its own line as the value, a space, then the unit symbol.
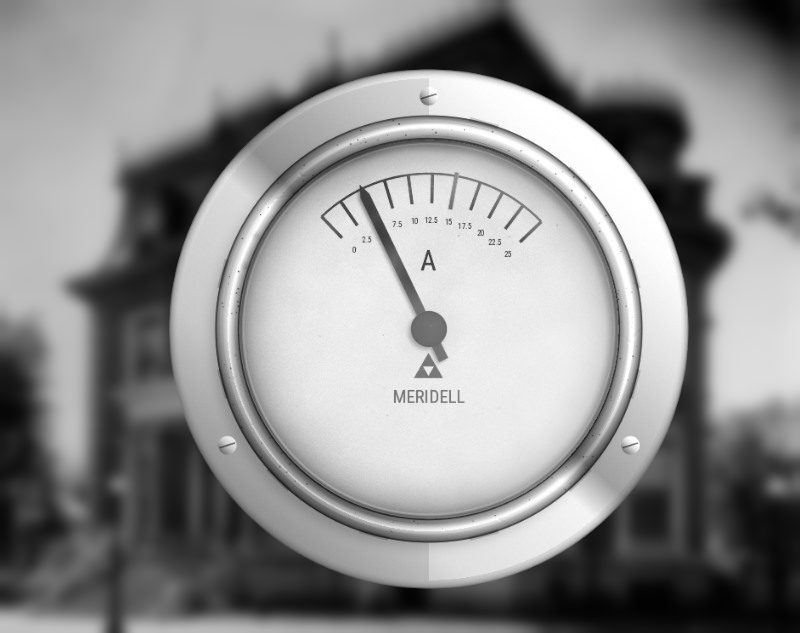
5 A
